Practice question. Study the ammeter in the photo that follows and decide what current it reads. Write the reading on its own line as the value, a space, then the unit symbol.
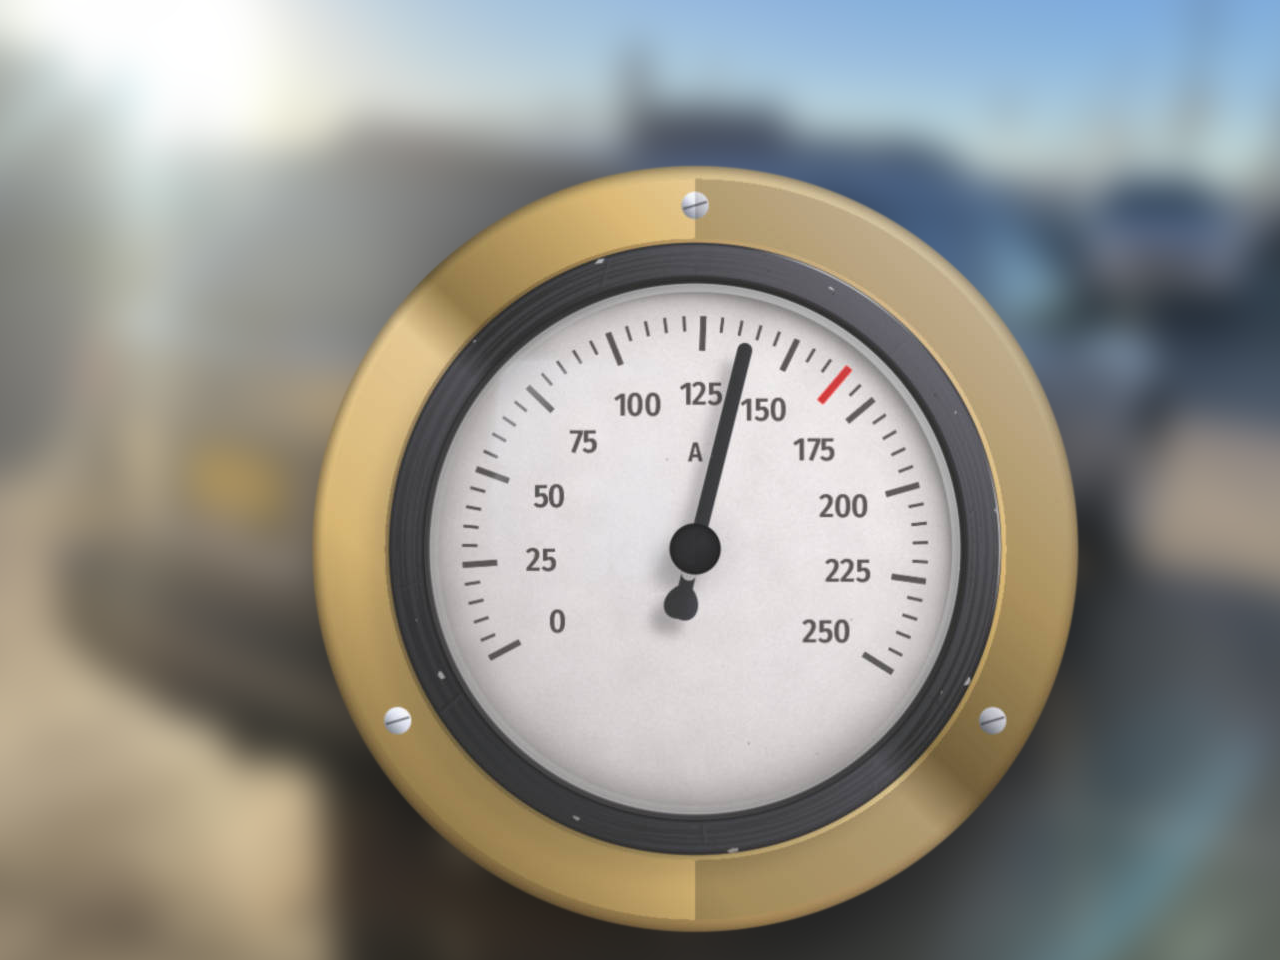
137.5 A
